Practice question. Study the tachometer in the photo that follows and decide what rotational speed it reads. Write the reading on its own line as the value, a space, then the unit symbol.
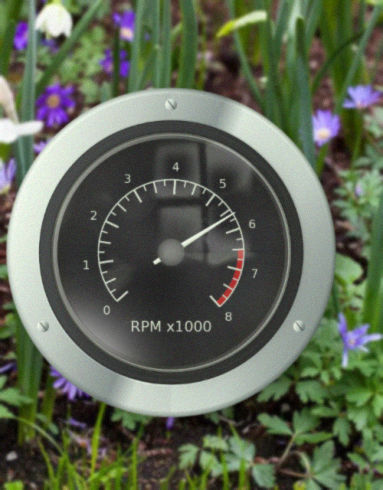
5625 rpm
